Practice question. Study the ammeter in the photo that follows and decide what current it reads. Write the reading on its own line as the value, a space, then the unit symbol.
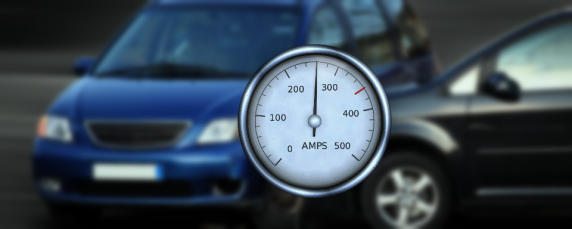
260 A
